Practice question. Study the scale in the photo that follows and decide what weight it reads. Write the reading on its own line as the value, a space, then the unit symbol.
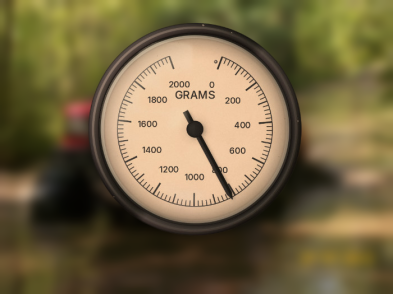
820 g
